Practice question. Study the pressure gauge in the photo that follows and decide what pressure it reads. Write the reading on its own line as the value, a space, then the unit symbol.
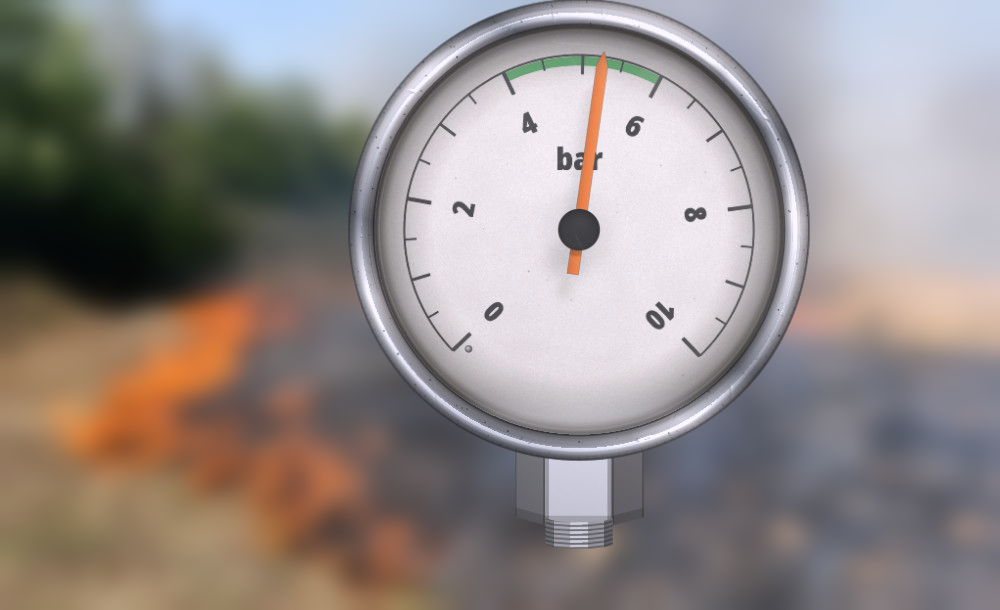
5.25 bar
